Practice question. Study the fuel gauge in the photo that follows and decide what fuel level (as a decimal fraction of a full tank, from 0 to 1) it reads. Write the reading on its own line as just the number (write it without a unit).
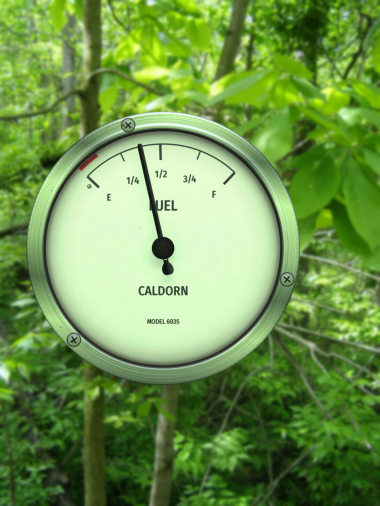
0.375
